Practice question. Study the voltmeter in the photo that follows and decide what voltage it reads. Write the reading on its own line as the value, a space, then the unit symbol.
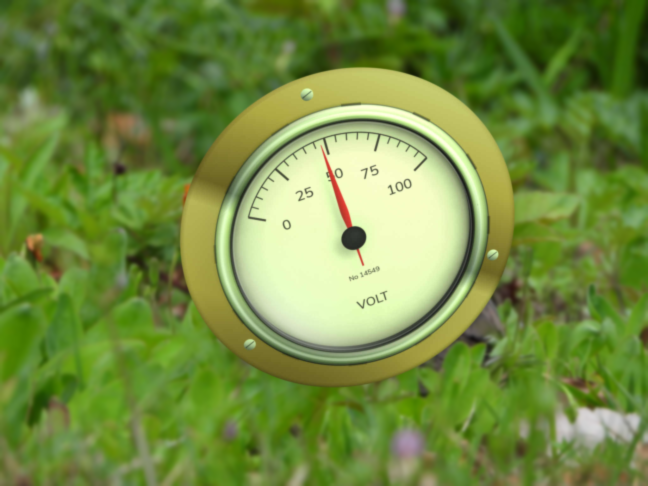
47.5 V
